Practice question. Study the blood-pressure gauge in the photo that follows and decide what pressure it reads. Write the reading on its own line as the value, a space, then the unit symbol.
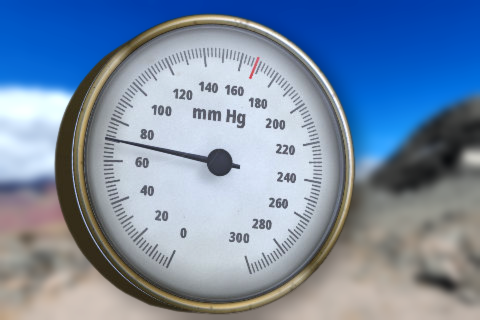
70 mmHg
